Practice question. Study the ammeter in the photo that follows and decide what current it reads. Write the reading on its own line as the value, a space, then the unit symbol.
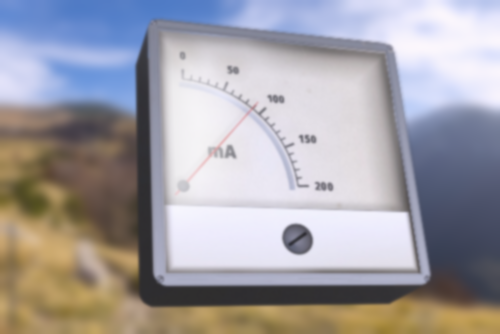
90 mA
